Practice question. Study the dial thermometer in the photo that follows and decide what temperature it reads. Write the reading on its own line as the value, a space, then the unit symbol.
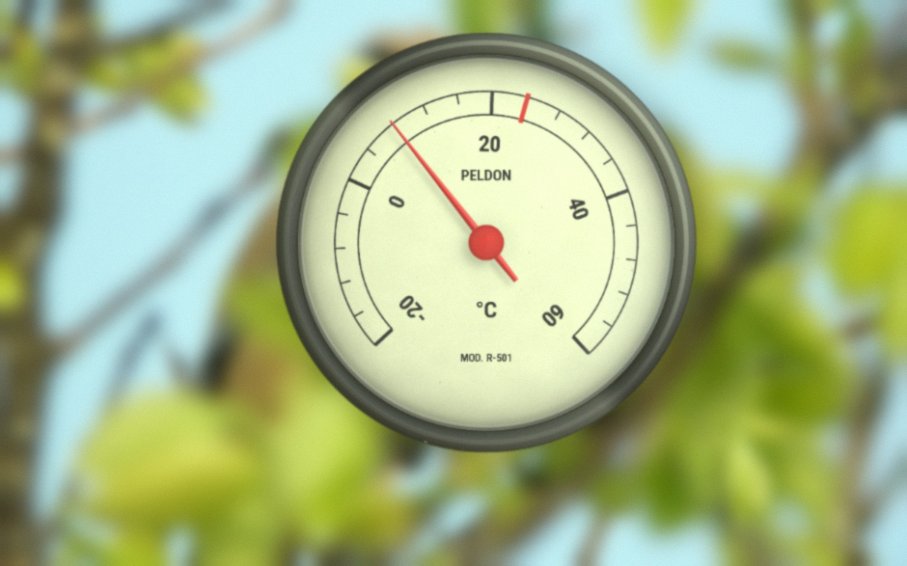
8 °C
